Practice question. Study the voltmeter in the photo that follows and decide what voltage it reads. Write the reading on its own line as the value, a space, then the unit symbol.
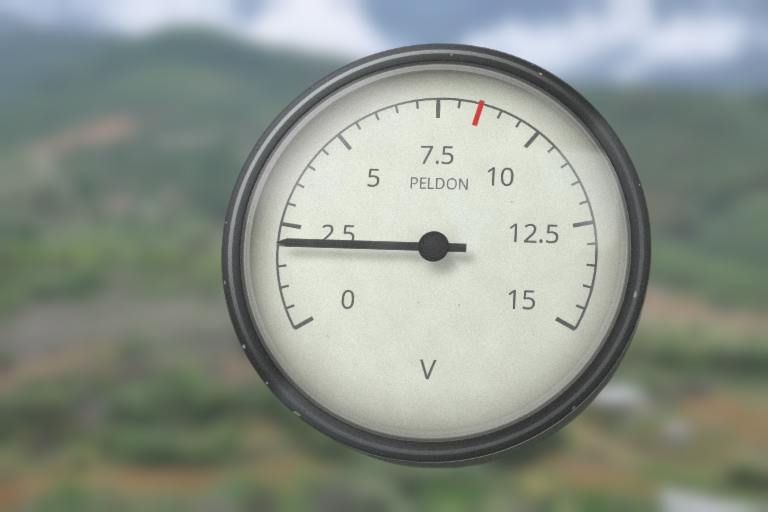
2 V
